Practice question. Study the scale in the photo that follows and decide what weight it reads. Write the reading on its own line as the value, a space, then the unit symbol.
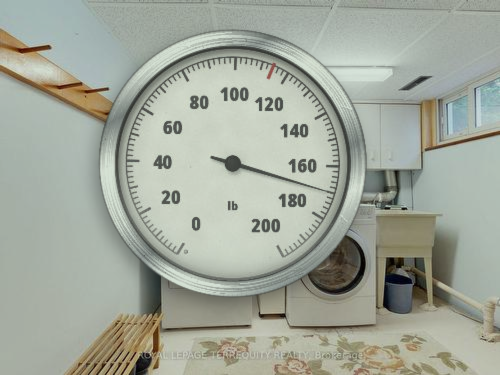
170 lb
